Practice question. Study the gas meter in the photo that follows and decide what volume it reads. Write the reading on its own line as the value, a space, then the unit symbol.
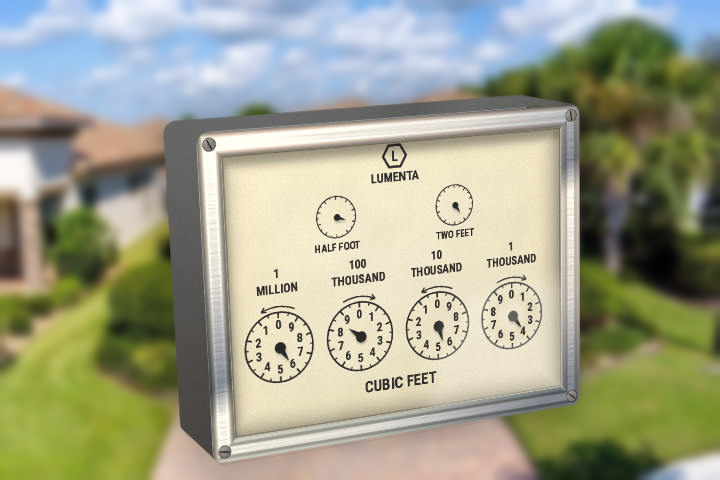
585400 ft³
